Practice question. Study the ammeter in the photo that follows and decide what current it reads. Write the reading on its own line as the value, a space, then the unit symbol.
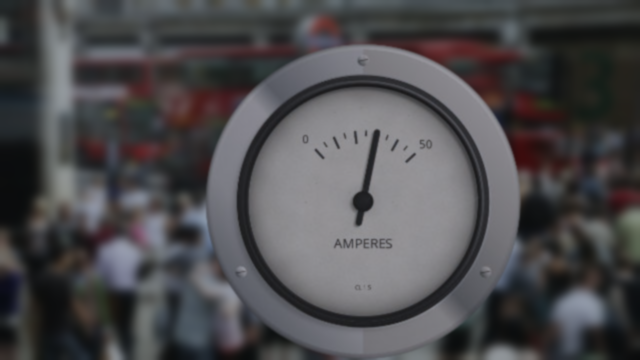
30 A
